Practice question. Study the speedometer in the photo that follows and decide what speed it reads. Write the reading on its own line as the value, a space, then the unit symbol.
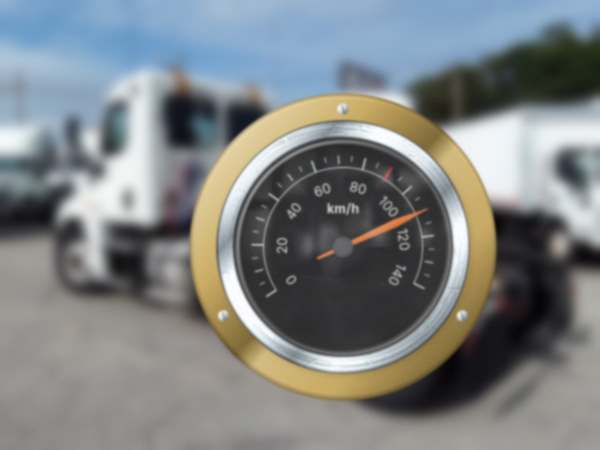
110 km/h
